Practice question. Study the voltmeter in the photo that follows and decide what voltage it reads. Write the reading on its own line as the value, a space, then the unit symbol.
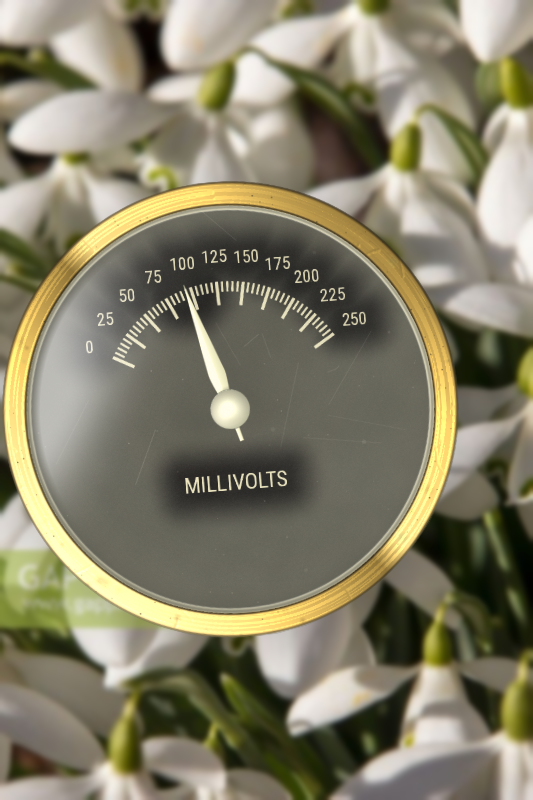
95 mV
